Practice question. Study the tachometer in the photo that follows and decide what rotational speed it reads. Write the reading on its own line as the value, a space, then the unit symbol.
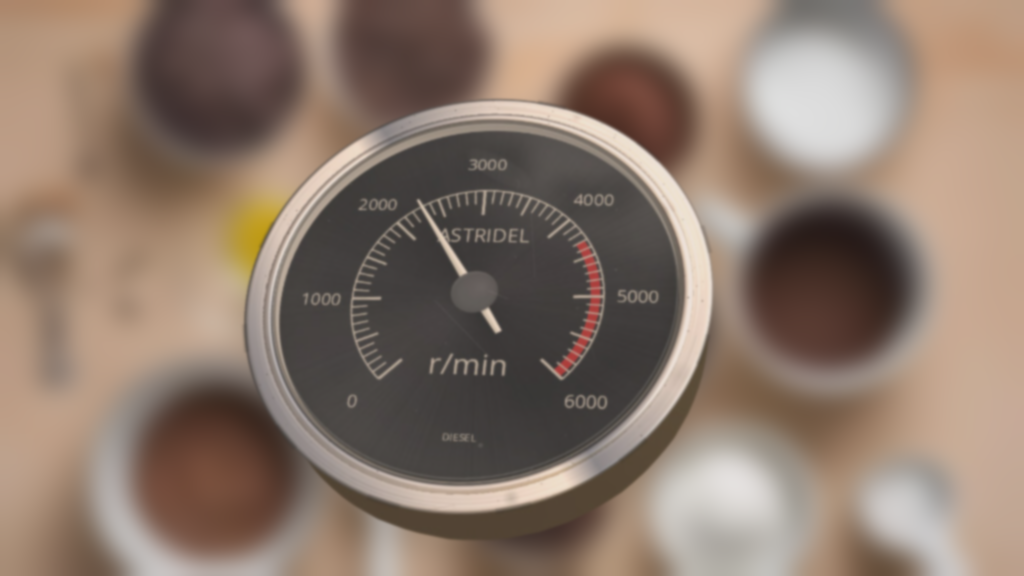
2300 rpm
